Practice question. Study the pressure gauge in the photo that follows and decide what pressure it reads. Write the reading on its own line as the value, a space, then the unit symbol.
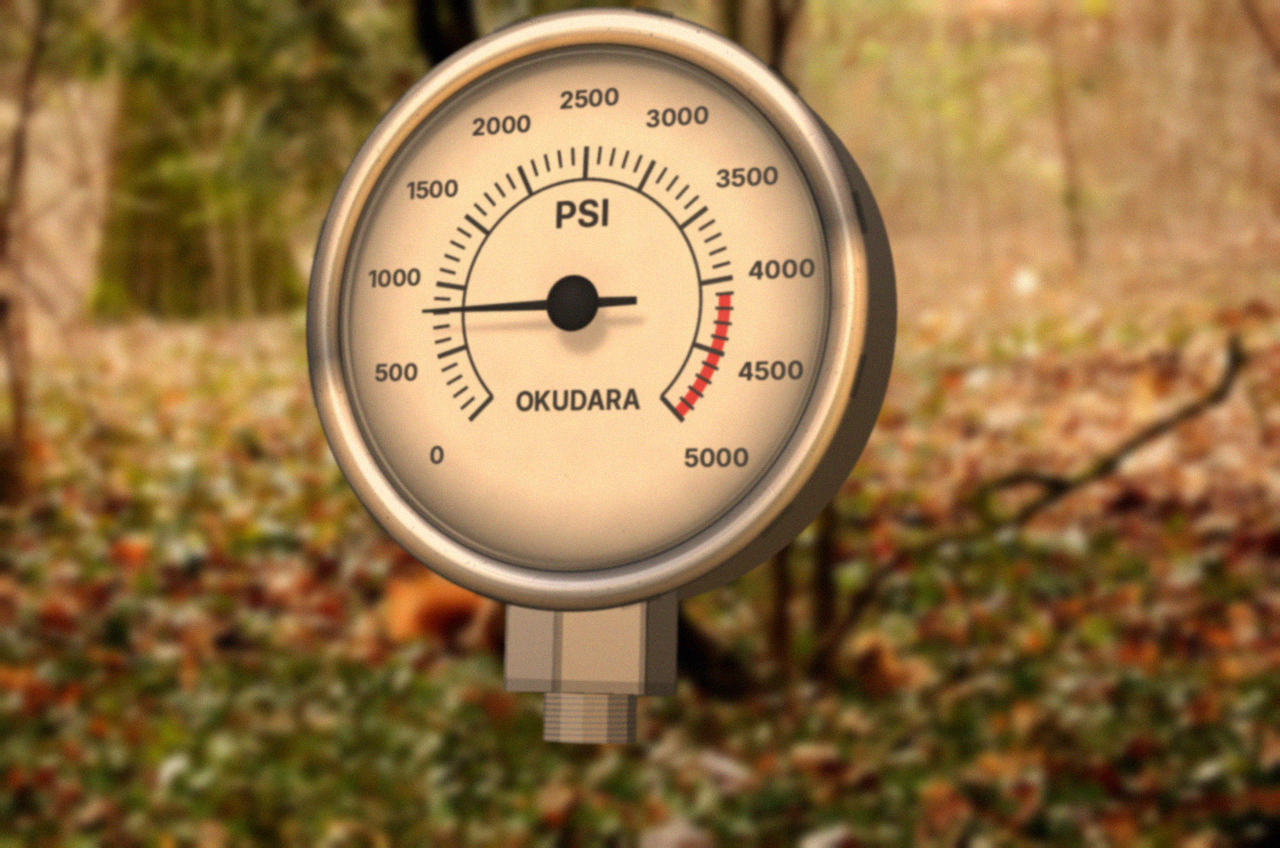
800 psi
